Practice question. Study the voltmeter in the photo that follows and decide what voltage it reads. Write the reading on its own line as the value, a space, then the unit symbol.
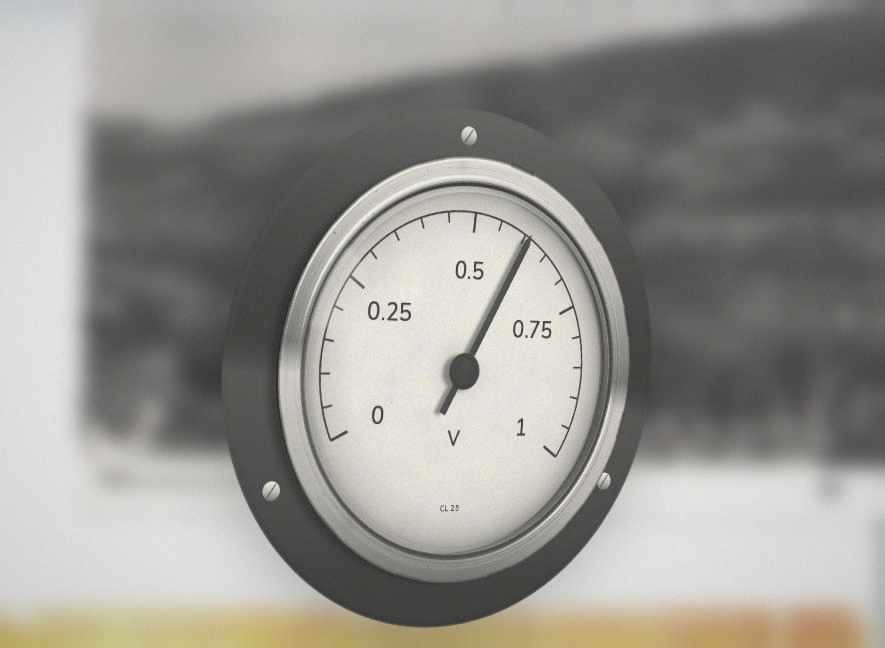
0.6 V
